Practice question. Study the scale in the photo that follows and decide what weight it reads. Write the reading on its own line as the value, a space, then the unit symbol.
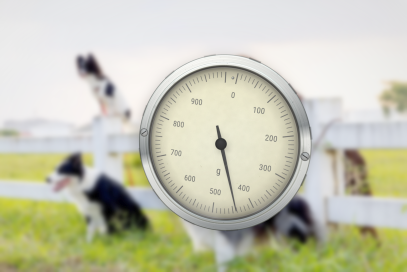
440 g
